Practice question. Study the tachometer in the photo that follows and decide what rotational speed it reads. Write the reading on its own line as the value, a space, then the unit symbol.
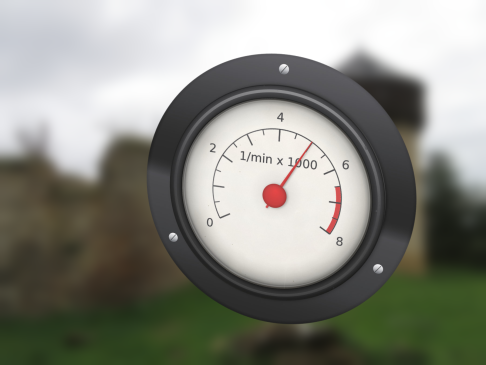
5000 rpm
